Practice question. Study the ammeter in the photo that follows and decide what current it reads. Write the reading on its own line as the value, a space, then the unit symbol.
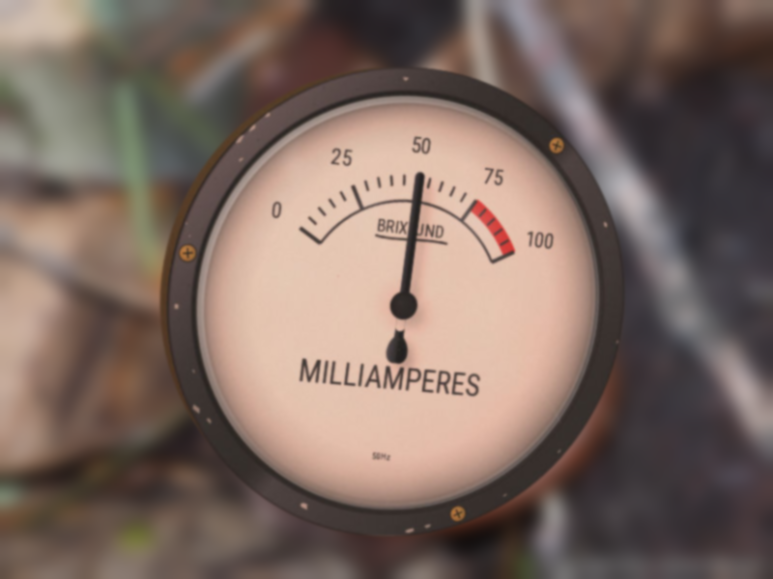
50 mA
